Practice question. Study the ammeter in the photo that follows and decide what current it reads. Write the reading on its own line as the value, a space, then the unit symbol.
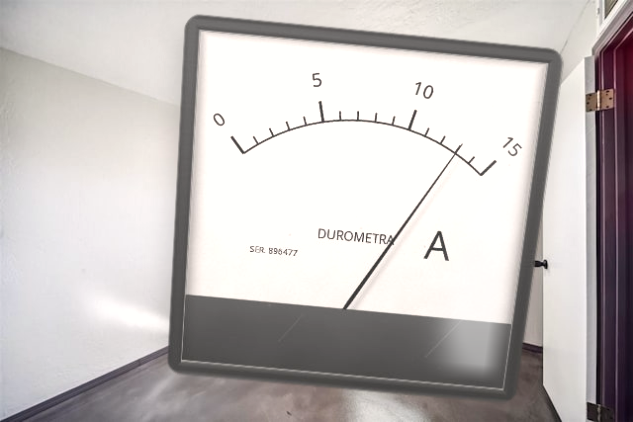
13 A
